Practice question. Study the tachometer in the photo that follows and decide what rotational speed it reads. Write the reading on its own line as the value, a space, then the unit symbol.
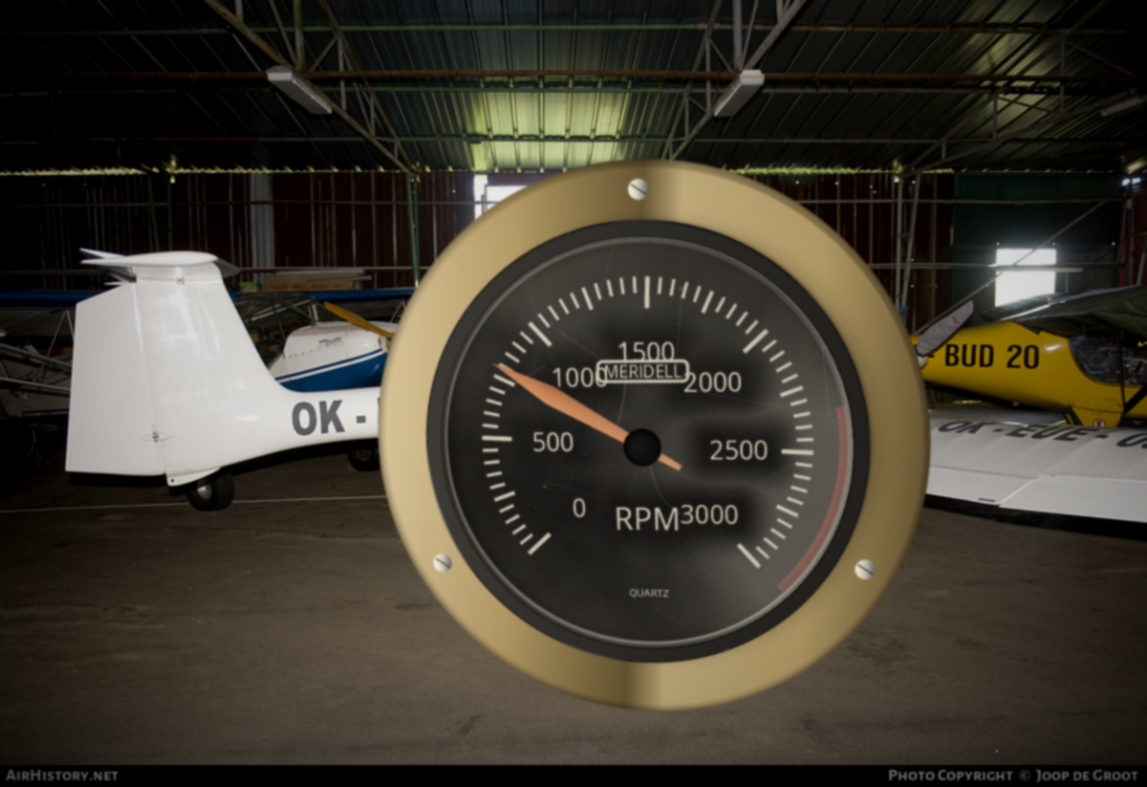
800 rpm
